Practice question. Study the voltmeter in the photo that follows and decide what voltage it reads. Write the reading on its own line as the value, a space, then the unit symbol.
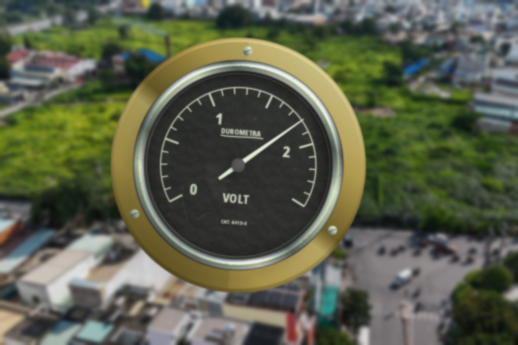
1.8 V
